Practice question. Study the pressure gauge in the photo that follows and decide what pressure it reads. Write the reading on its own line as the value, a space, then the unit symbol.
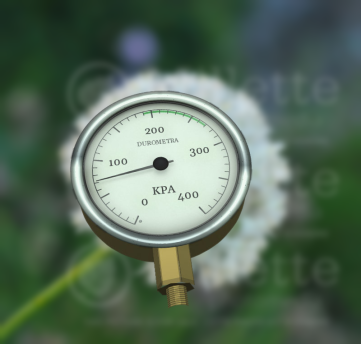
70 kPa
